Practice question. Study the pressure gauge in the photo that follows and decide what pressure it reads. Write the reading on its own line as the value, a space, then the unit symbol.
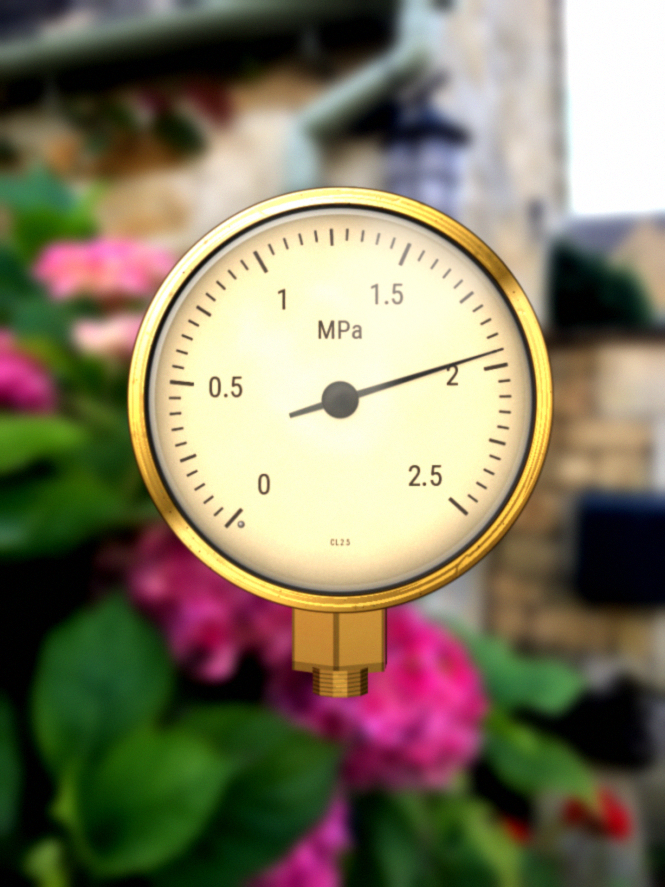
1.95 MPa
